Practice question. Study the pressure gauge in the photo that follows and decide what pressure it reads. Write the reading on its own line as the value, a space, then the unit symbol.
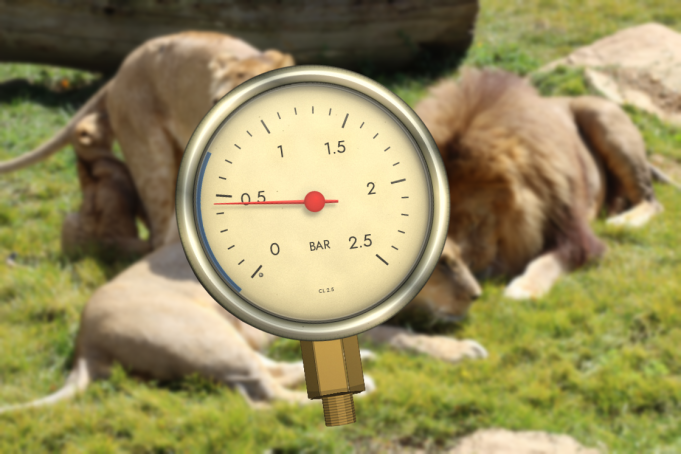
0.45 bar
